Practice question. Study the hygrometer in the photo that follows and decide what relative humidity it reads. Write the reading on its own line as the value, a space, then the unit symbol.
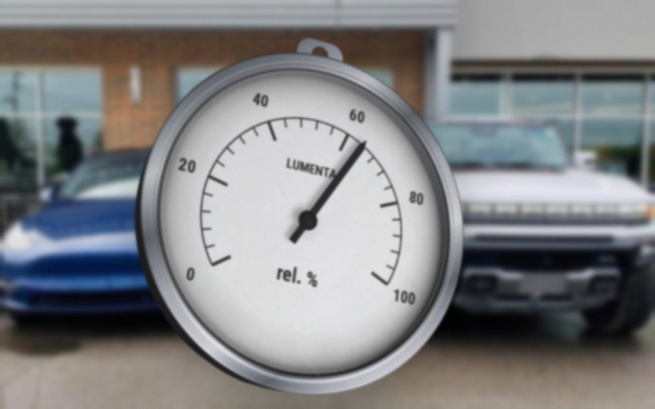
64 %
